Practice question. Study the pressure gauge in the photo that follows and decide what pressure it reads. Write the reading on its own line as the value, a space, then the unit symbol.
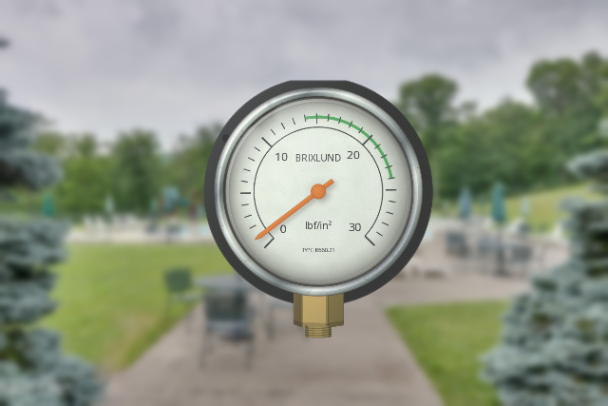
1 psi
